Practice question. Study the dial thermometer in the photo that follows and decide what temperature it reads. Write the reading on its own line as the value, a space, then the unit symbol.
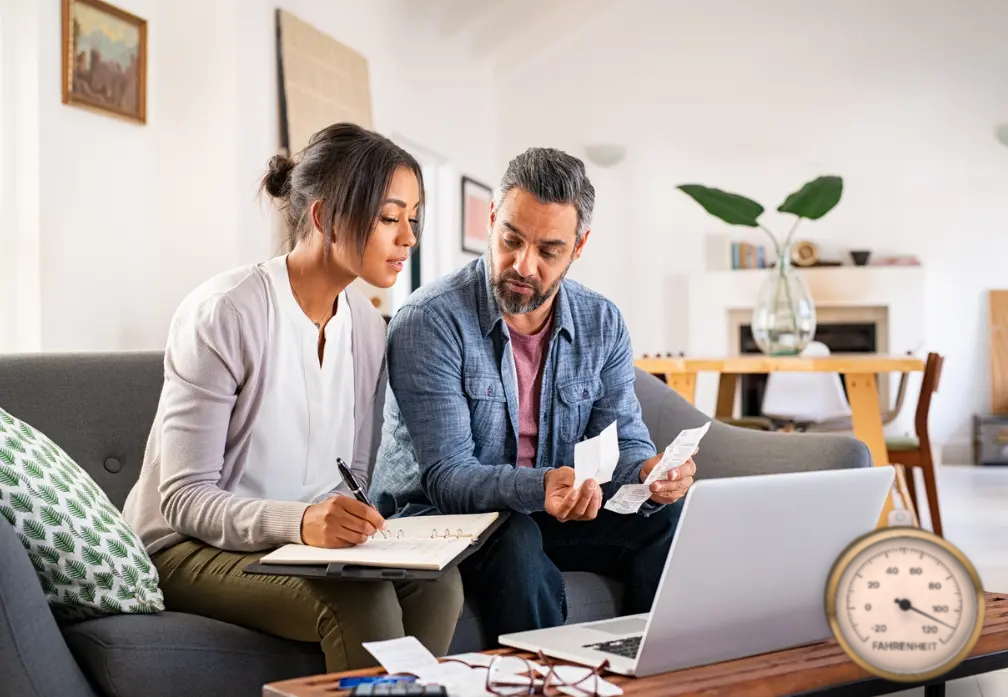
110 °F
